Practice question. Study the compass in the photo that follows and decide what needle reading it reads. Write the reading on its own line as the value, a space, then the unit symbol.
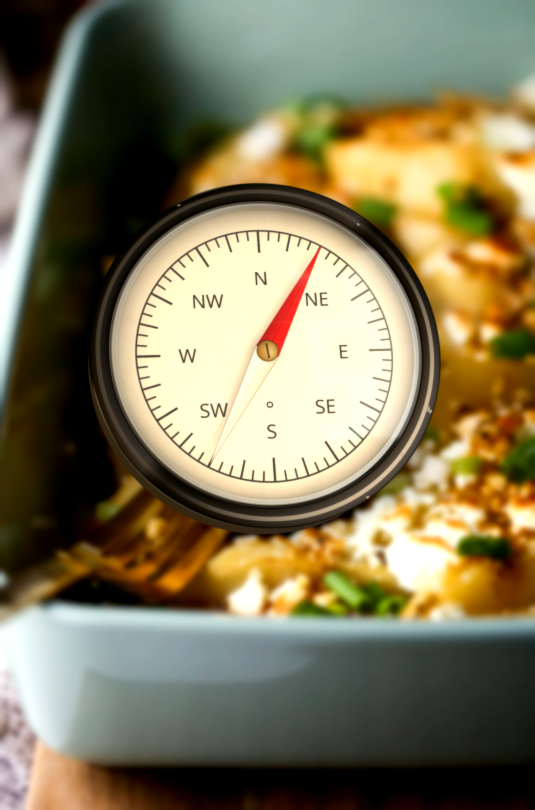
30 °
